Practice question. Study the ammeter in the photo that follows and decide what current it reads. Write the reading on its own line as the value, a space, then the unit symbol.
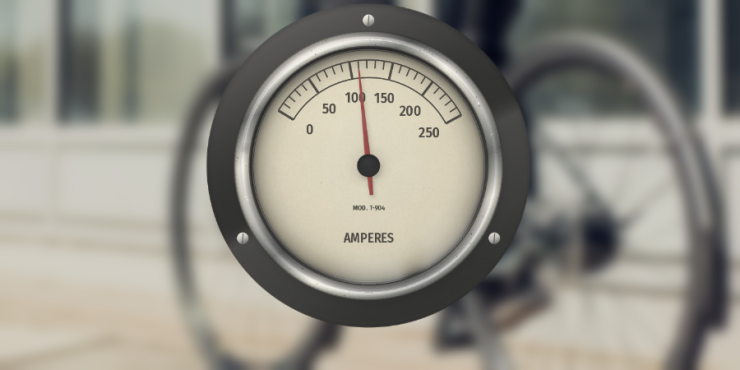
110 A
